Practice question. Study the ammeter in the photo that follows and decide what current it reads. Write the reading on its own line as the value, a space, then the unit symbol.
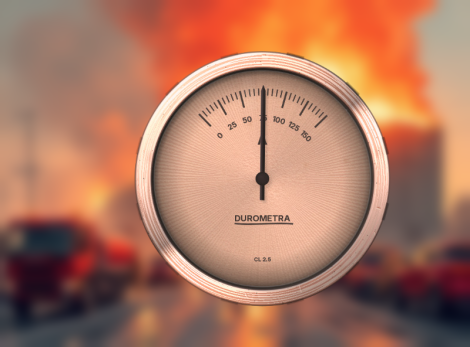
75 A
